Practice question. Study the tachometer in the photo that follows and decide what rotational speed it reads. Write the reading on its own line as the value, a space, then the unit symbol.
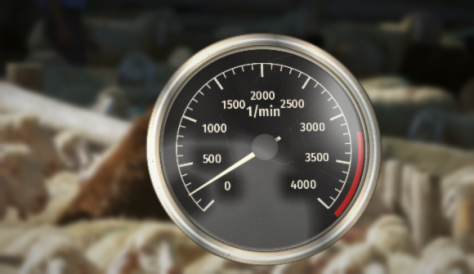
200 rpm
